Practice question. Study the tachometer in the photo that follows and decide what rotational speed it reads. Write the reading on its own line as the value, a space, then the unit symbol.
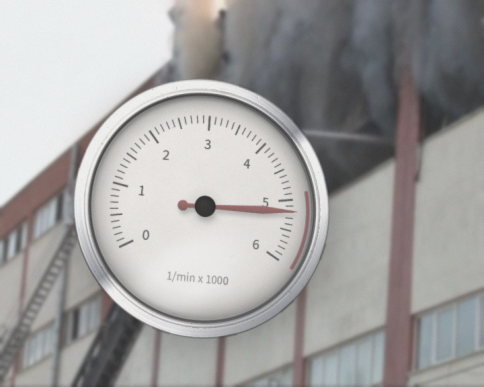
5200 rpm
